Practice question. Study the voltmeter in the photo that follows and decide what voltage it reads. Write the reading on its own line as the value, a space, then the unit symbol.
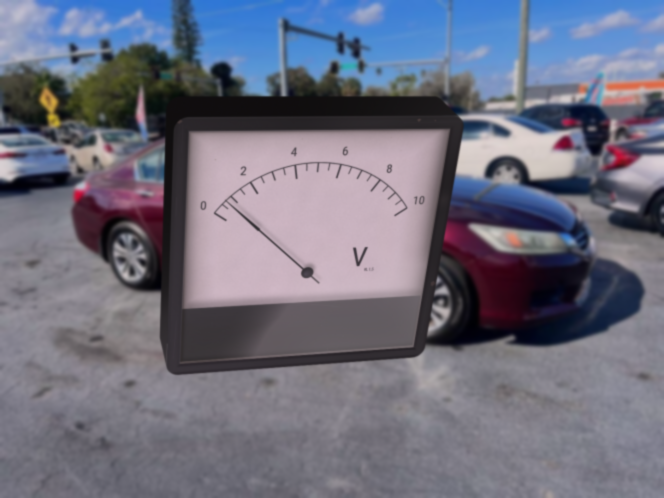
0.75 V
